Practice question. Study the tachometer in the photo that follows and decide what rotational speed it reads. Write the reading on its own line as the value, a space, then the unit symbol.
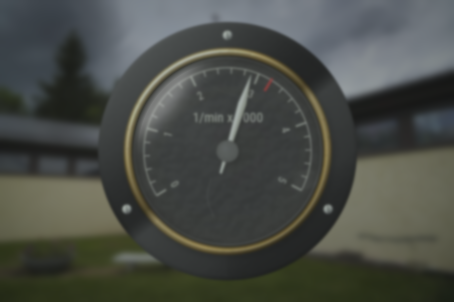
2900 rpm
